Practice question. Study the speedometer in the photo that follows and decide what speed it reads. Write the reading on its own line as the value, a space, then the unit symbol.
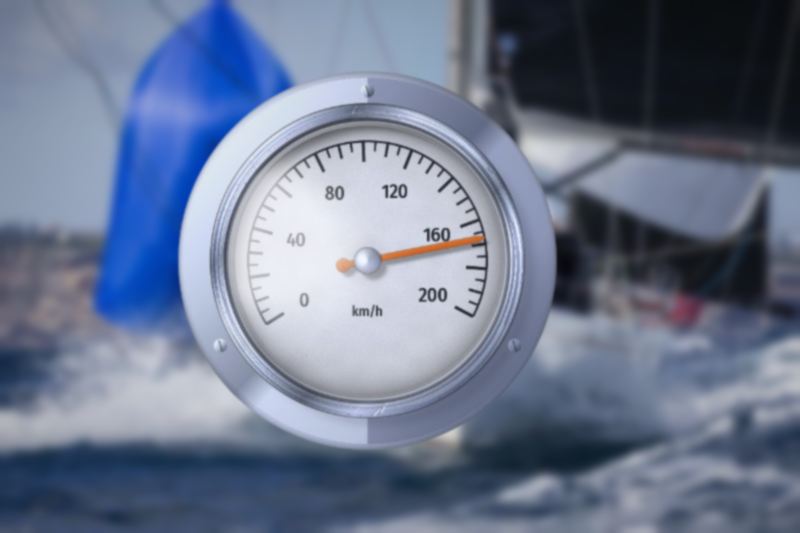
167.5 km/h
